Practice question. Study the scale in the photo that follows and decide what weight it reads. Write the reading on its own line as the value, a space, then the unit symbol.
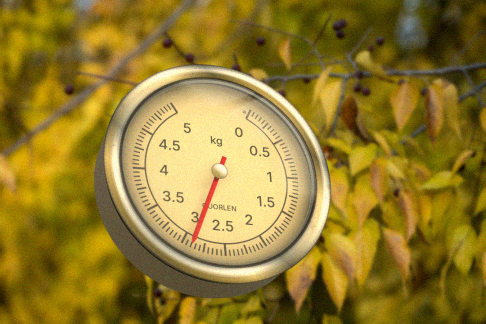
2.9 kg
